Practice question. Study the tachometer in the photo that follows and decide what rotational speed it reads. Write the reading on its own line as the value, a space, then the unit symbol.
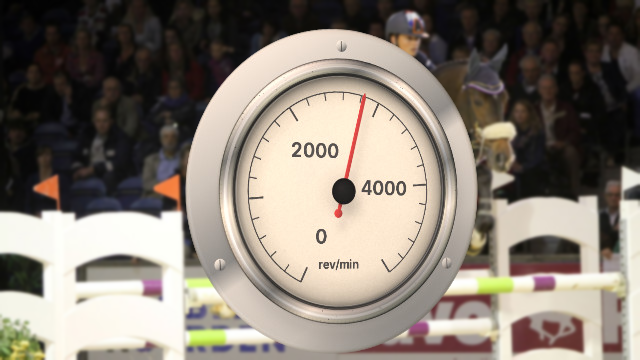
2800 rpm
